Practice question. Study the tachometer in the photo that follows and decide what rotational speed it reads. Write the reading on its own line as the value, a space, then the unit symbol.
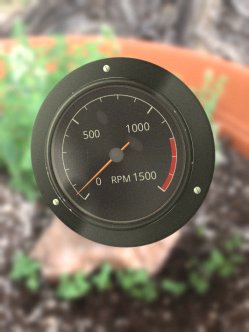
50 rpm
